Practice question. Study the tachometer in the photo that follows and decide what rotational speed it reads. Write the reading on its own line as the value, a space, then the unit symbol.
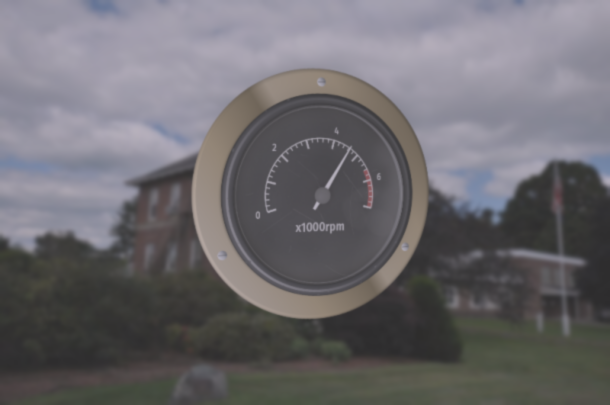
4600 rpm
